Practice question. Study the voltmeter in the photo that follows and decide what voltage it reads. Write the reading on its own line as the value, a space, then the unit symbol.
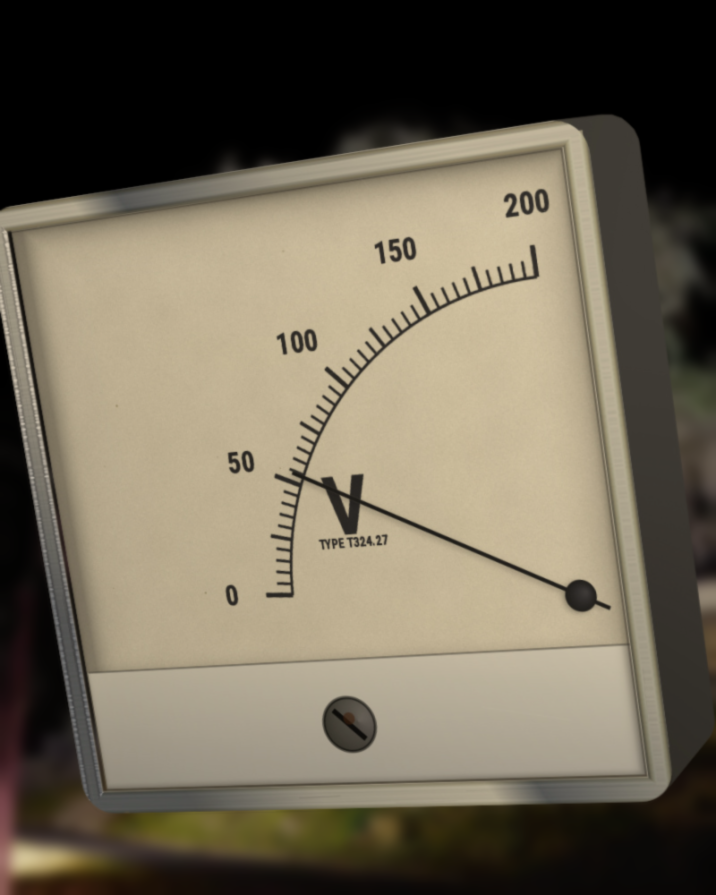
55 V
